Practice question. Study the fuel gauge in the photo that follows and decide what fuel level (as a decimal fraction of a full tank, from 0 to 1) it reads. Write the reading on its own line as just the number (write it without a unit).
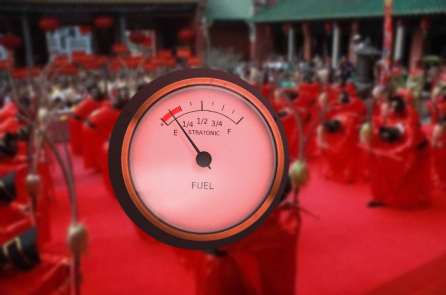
0.125
